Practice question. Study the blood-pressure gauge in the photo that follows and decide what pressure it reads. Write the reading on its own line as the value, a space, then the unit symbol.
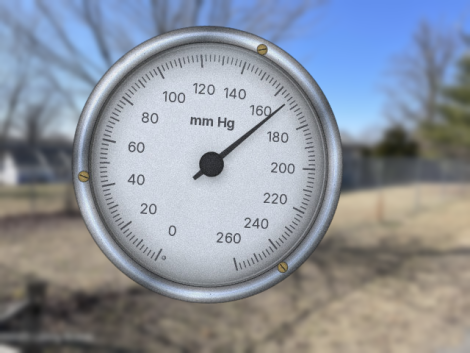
166 mmHg
